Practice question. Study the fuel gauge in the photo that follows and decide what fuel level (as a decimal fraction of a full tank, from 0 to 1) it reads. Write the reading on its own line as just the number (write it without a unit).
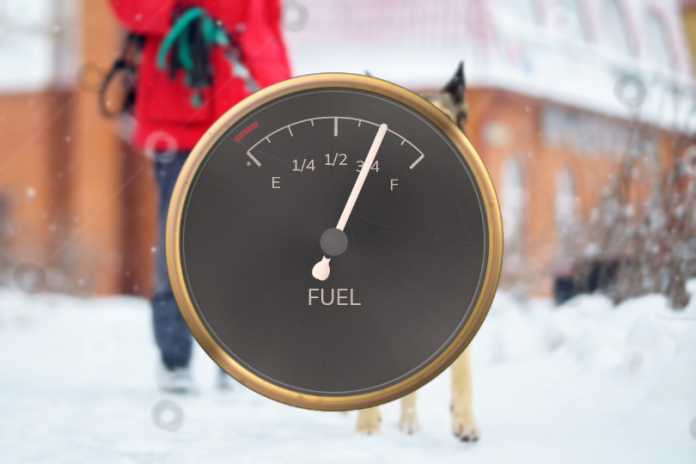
0.75
